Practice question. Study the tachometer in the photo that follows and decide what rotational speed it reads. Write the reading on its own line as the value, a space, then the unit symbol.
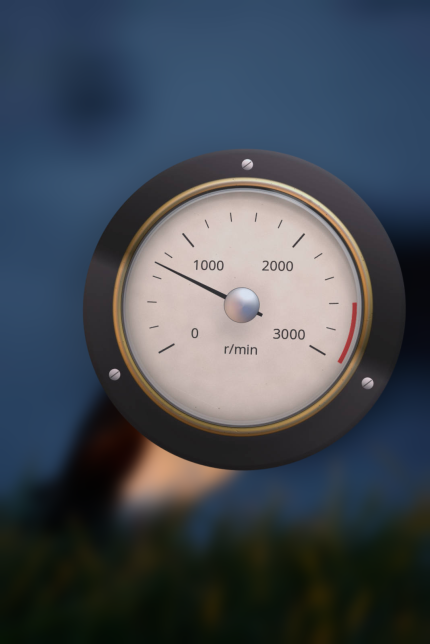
700 rpm
